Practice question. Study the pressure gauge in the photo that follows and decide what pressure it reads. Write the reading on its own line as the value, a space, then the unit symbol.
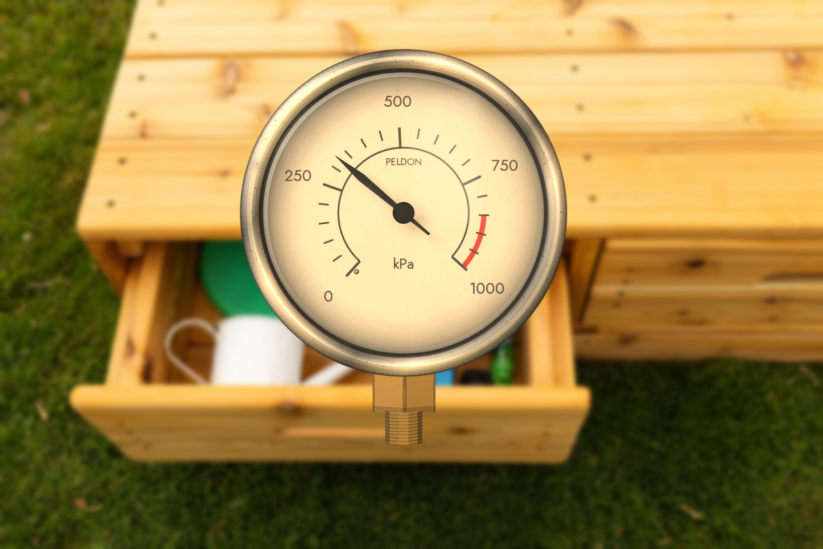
325 kPa
